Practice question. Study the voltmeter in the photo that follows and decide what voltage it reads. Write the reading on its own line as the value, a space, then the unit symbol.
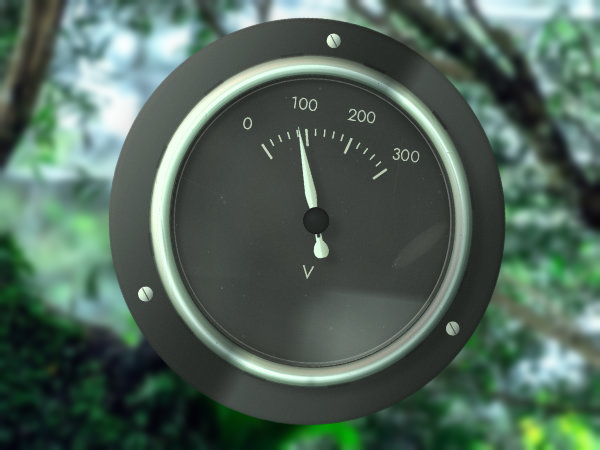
80 V
